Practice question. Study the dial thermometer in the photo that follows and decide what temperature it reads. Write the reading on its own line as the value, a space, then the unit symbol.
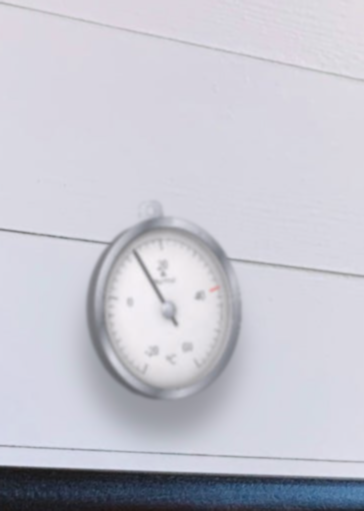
12 °C
